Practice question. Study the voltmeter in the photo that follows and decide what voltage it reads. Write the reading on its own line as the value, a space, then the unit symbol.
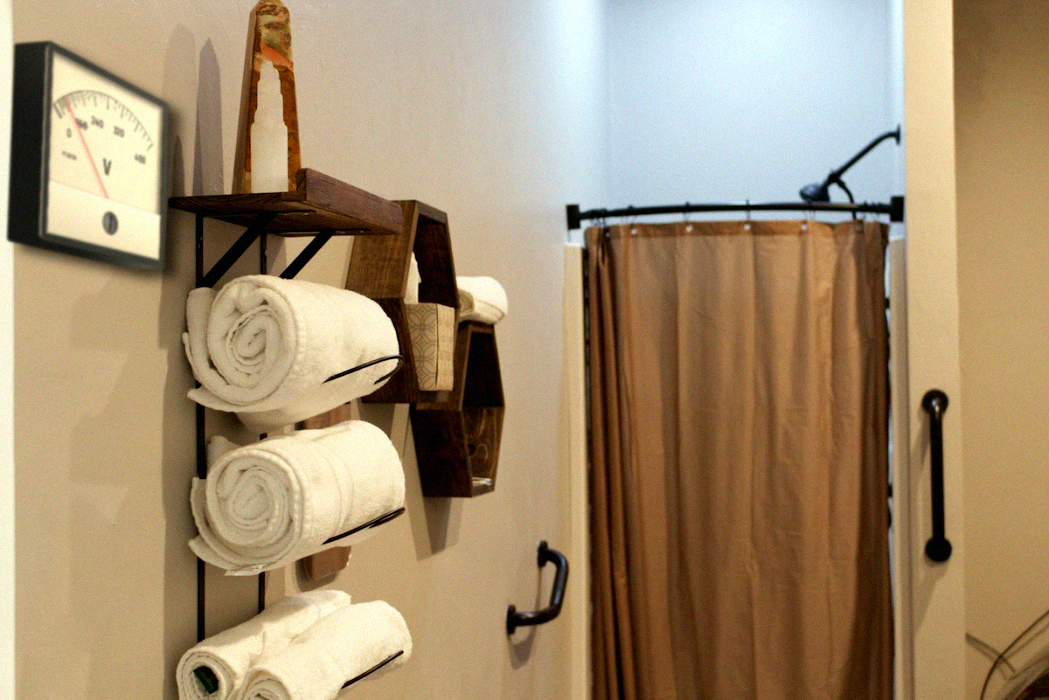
120 V
